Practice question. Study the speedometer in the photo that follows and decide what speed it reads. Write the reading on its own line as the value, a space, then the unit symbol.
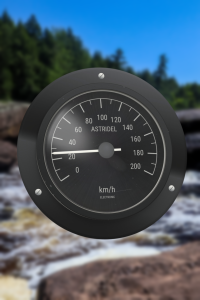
25 km/h
